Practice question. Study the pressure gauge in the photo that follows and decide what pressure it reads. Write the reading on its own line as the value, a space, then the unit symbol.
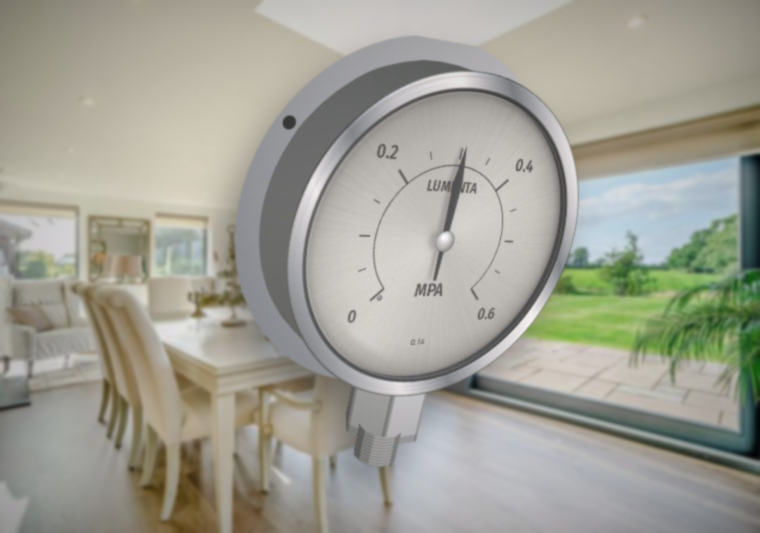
0.3 MPa
